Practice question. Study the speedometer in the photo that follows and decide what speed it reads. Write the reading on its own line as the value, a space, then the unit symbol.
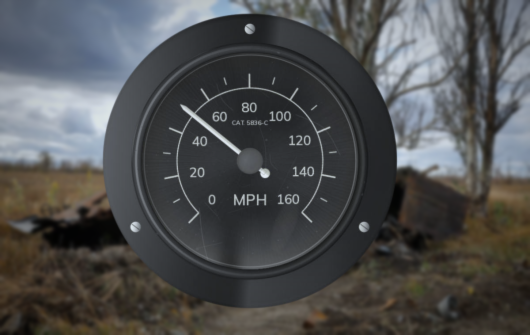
50 mph
